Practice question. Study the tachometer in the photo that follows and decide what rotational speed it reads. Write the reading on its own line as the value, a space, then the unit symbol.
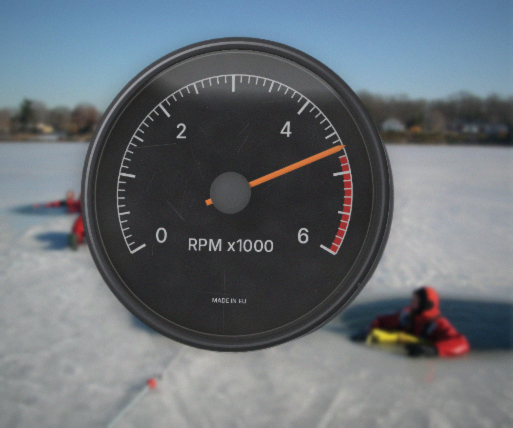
4700 rpm
